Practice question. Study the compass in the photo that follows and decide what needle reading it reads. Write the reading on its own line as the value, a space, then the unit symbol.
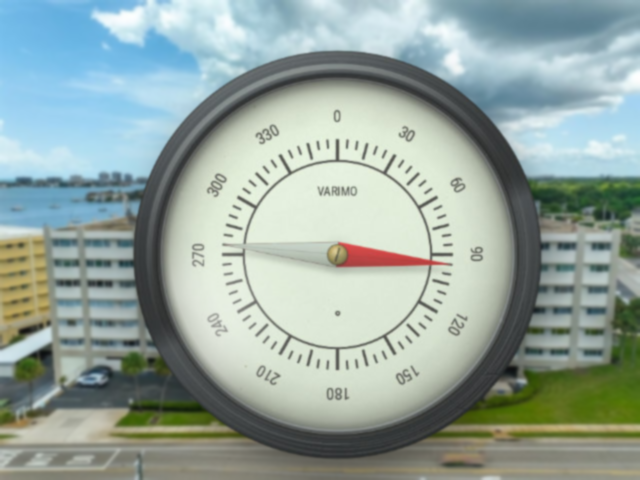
95 °
